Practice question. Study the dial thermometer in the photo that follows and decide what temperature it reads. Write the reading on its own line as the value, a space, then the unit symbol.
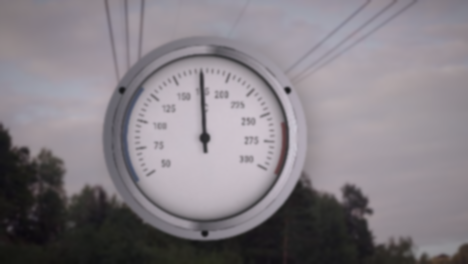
175 °C
